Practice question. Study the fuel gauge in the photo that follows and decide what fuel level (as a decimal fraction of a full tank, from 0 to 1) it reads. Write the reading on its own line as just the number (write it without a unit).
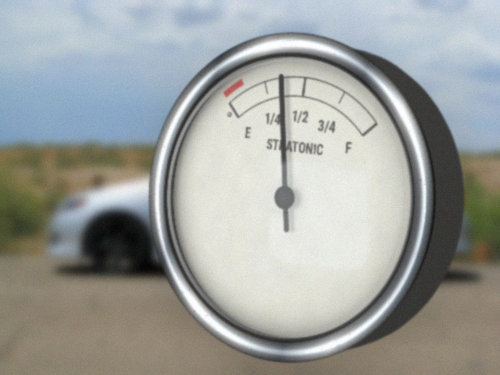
0.375
